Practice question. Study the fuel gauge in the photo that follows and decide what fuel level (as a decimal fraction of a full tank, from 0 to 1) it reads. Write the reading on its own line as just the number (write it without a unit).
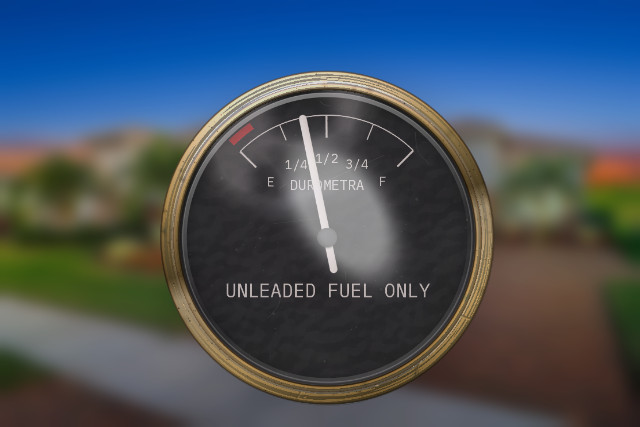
0.375
